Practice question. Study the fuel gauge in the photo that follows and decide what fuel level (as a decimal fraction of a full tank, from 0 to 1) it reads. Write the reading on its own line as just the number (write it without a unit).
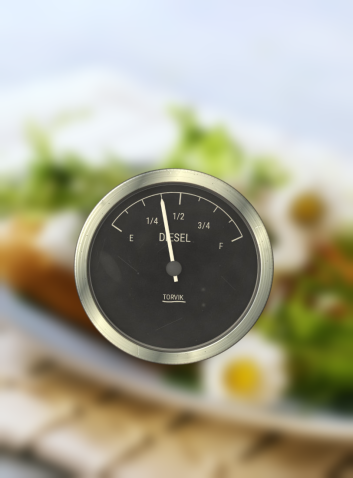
0.375
